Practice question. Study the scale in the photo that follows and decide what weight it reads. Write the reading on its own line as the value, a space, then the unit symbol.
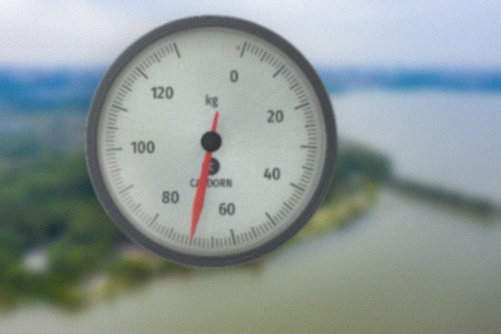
70 kg
